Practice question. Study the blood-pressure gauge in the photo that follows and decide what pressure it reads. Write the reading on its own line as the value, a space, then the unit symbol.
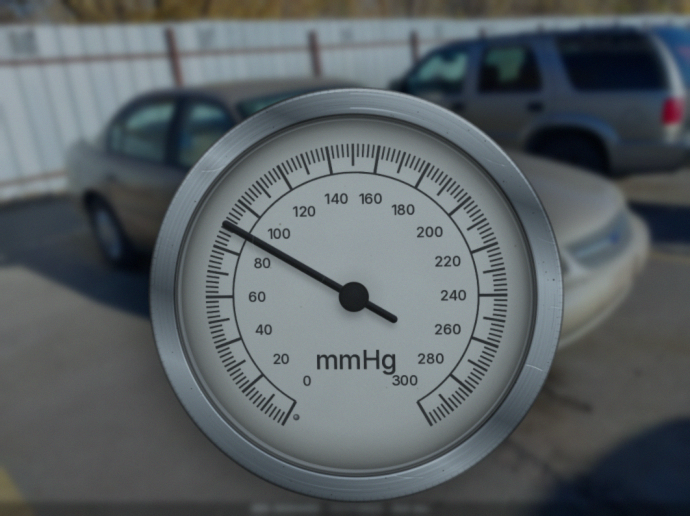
90 mmHg
